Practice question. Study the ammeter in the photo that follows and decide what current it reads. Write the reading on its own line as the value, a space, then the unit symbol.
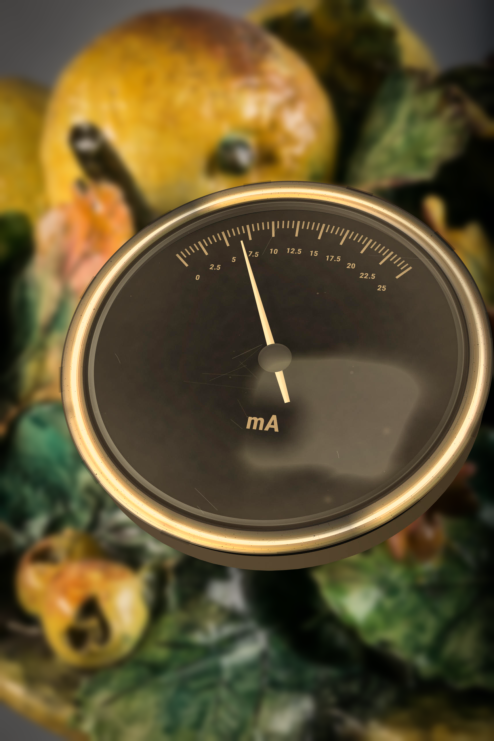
6.5 mA
